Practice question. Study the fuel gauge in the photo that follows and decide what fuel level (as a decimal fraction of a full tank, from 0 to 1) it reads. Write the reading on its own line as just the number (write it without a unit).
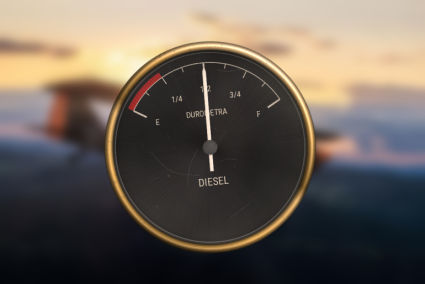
0.5
